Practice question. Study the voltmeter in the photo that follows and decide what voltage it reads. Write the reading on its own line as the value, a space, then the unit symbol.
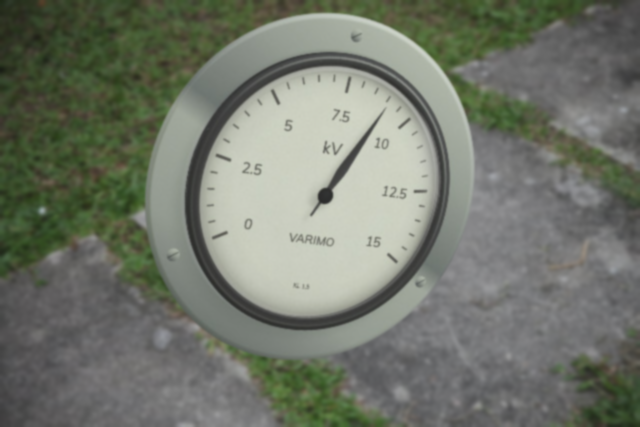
9 kV
